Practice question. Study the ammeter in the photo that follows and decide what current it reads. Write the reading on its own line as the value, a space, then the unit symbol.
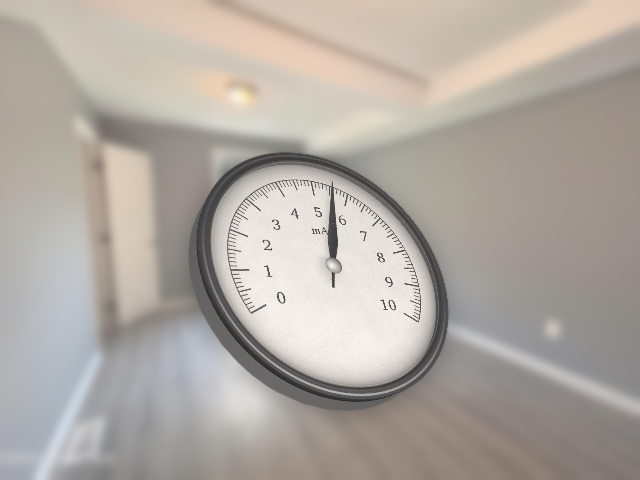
5.5 mA
